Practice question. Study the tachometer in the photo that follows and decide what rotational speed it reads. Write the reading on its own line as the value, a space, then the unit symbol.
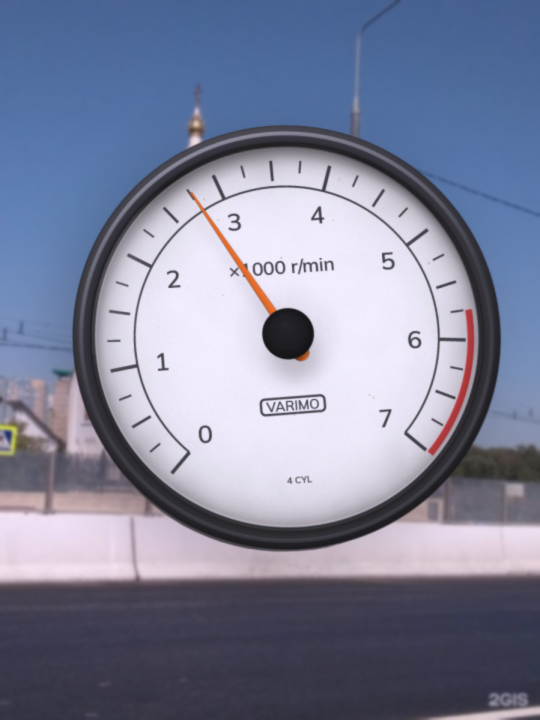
2750 rpm
